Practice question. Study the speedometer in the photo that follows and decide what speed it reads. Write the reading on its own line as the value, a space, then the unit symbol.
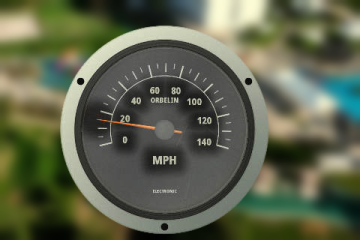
15 mph
